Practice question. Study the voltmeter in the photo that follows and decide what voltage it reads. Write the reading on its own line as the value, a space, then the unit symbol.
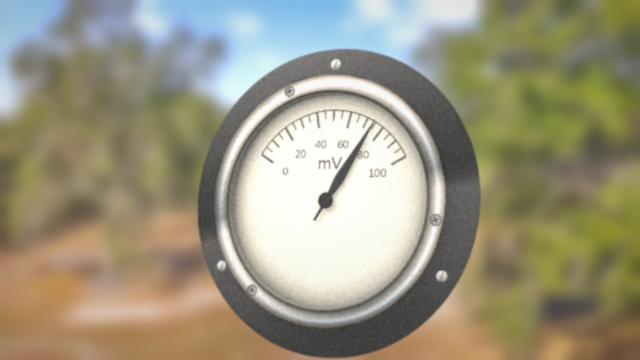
75 mV
